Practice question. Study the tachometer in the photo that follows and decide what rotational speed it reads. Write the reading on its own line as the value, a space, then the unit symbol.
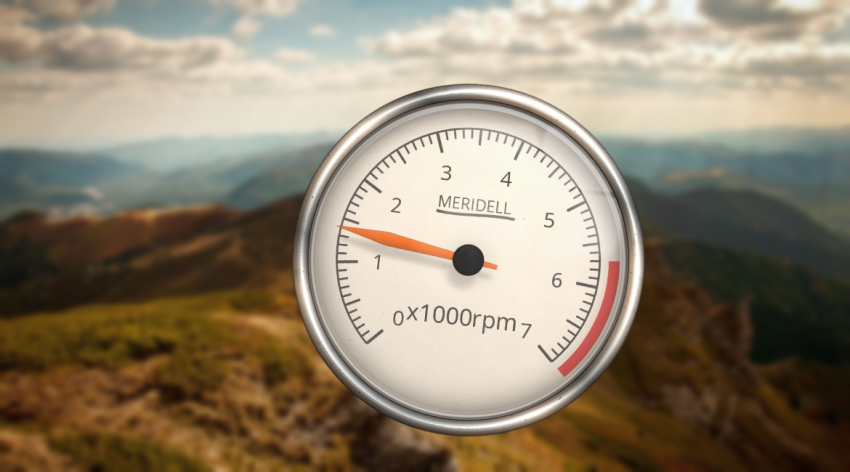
1400 rpm
